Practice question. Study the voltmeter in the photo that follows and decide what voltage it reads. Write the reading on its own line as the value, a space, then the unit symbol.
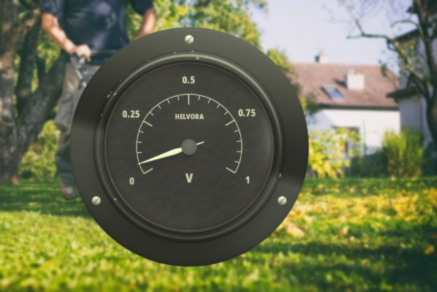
0.05 V
